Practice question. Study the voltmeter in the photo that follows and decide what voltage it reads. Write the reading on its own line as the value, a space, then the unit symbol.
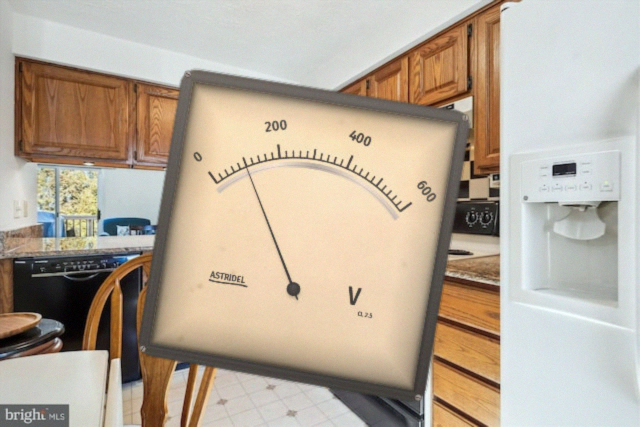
100 V
